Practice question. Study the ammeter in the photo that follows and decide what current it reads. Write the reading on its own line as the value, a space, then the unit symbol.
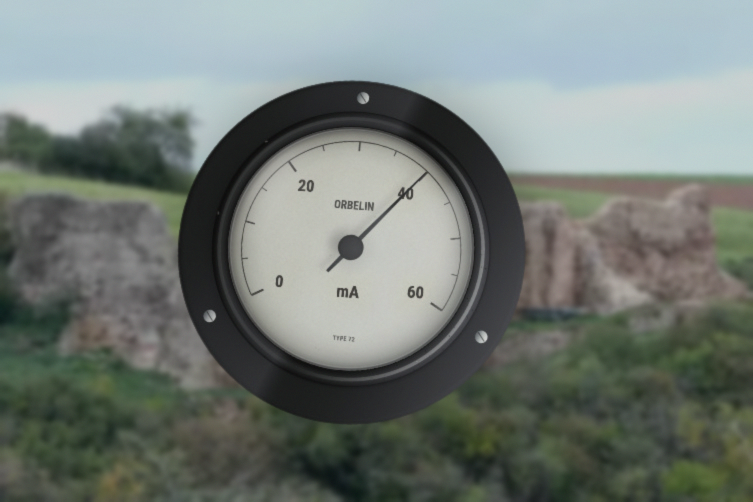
40 mA
